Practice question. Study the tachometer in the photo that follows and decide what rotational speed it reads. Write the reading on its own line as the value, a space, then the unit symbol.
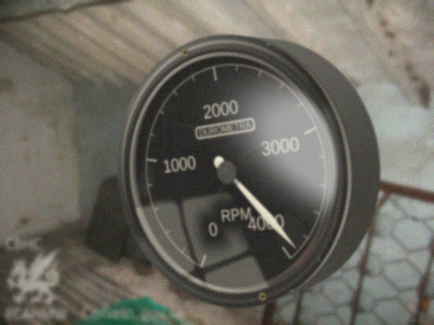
3900 rpm
